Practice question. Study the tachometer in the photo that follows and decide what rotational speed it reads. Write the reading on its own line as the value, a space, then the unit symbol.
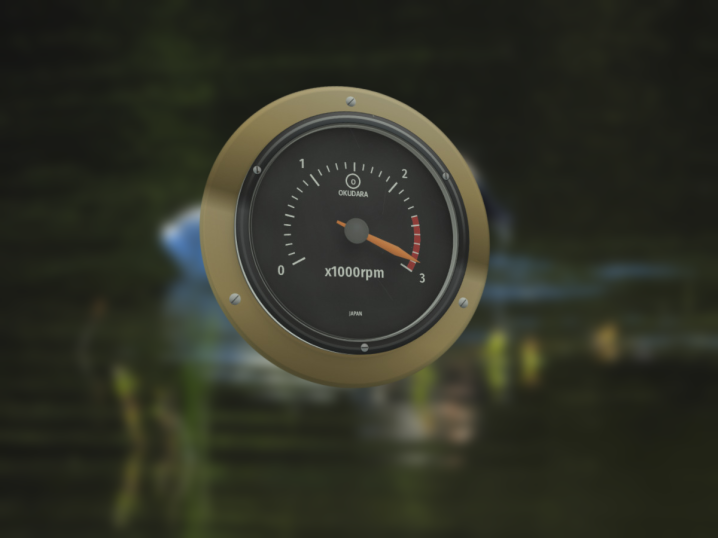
2900 rpm
